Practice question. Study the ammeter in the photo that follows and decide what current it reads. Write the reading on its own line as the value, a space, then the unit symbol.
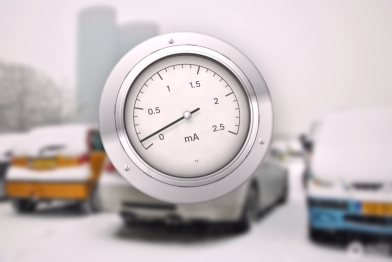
0.1 mA
